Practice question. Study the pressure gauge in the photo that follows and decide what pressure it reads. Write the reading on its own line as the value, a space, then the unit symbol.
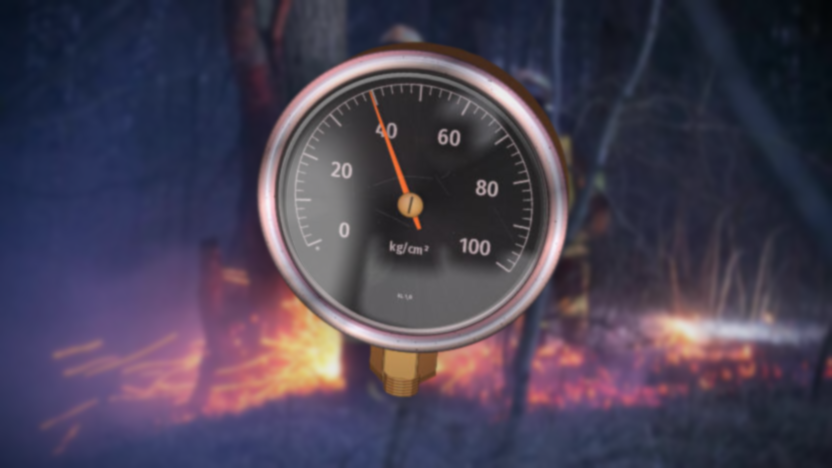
40 kg/cm²
